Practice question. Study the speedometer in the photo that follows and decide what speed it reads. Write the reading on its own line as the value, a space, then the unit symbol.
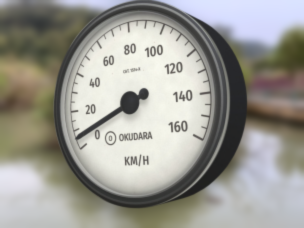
5 km/h
